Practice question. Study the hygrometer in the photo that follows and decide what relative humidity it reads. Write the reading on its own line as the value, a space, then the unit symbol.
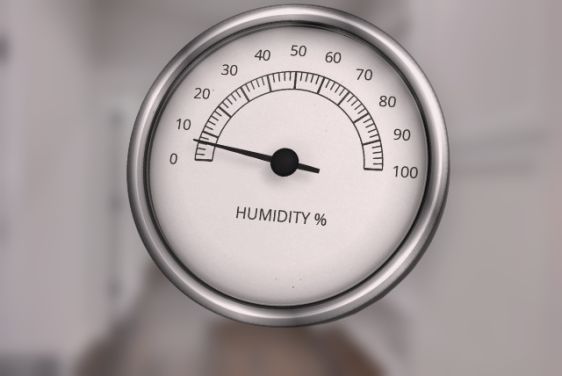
6 %
